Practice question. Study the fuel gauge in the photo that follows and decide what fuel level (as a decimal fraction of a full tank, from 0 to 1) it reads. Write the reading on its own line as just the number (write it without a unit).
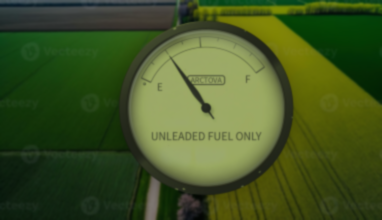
0.25
